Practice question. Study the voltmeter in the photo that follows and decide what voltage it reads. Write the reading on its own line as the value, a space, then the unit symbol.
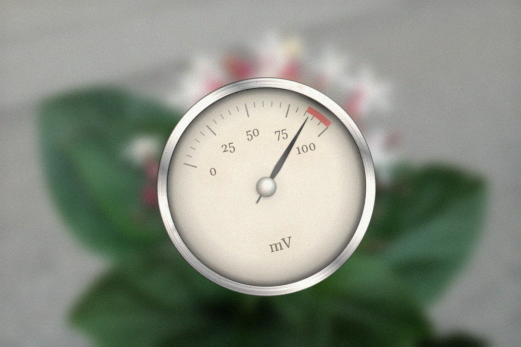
87.5 mV
